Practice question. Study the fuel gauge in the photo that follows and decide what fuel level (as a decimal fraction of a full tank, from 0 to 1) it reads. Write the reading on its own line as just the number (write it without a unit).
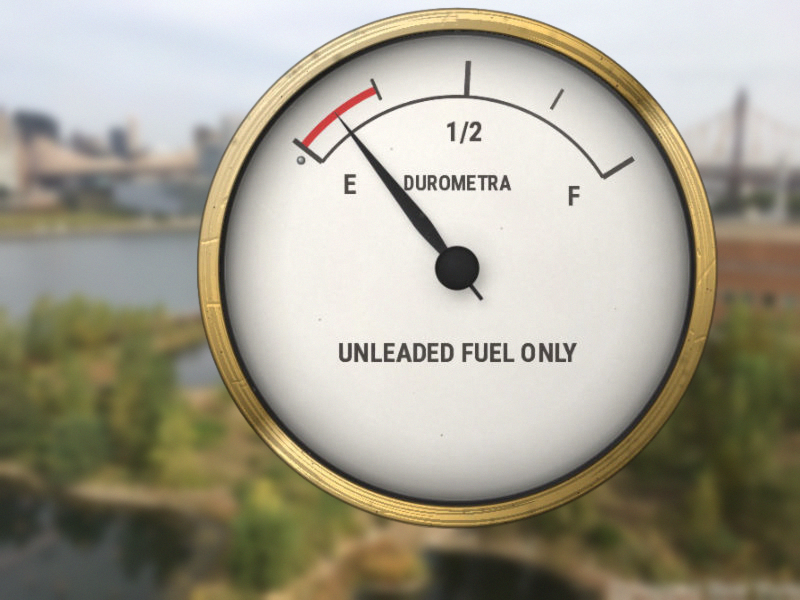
0.125
